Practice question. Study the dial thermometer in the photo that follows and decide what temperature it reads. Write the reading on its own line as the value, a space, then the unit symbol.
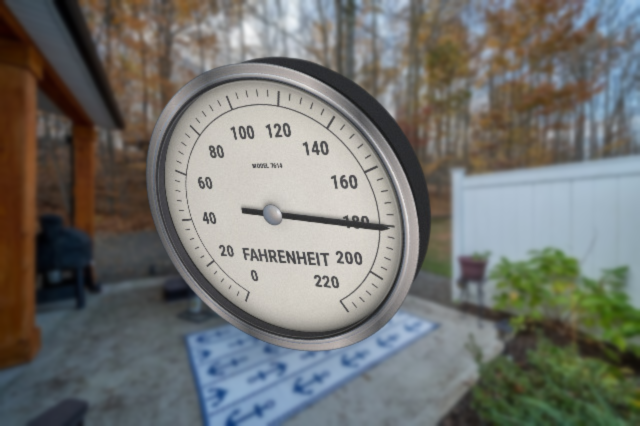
180 °F
